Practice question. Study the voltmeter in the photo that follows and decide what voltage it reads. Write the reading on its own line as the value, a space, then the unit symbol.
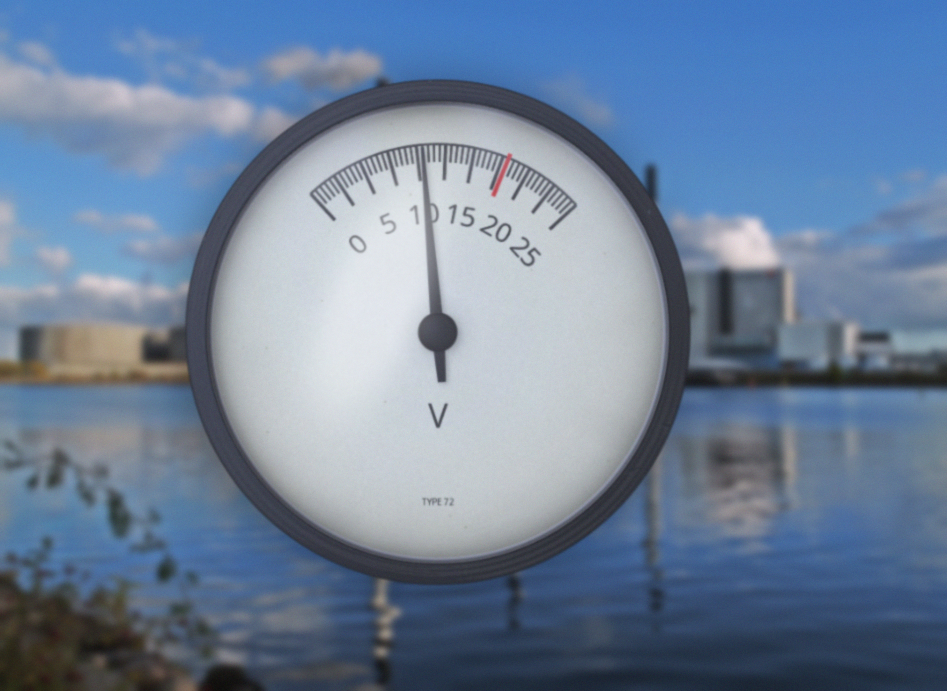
10.5 V
